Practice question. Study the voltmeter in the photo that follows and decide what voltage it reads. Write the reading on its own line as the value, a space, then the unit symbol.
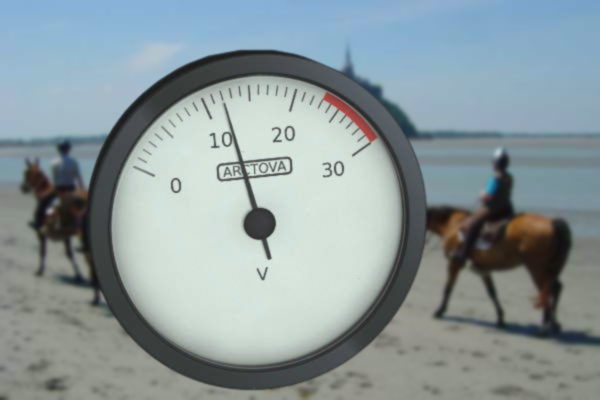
12 V
